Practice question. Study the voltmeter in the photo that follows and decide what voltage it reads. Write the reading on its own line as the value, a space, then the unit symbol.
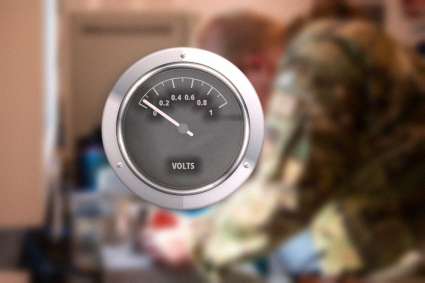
0.05 V
